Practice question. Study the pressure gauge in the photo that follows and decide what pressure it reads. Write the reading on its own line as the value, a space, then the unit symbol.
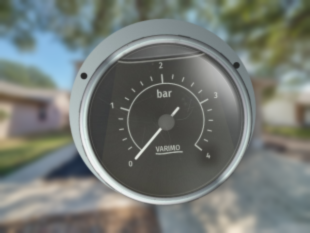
0 bar
